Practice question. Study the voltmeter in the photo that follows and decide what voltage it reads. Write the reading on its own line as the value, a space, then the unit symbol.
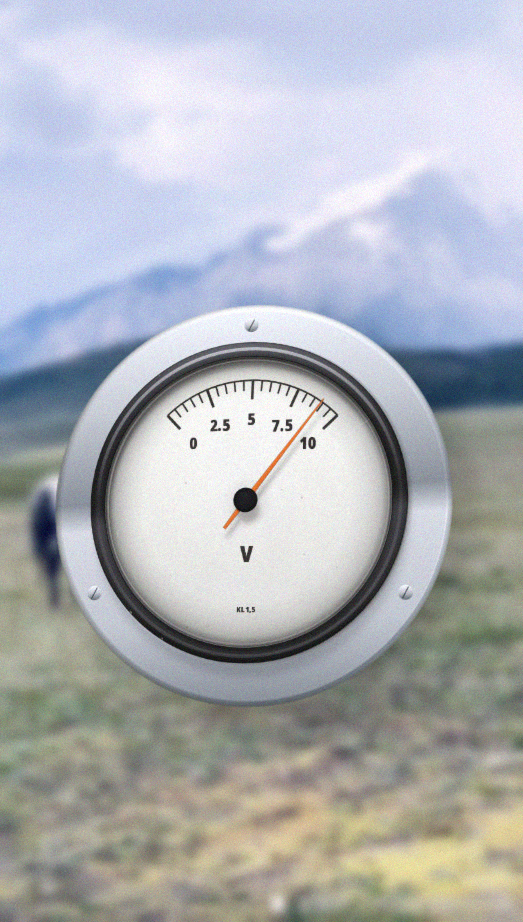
9 V
